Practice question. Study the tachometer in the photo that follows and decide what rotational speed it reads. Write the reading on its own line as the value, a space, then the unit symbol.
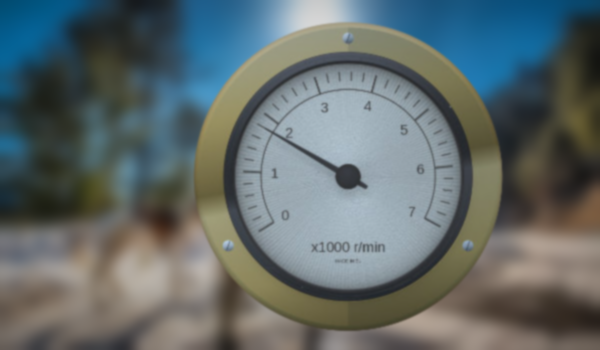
1800 rpm
